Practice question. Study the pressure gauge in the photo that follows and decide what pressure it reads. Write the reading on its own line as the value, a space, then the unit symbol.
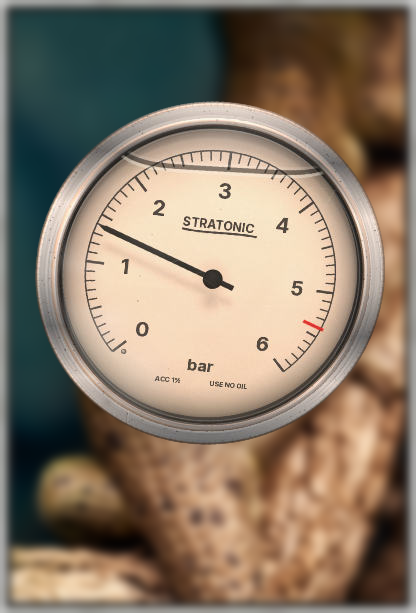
1.4 bar
